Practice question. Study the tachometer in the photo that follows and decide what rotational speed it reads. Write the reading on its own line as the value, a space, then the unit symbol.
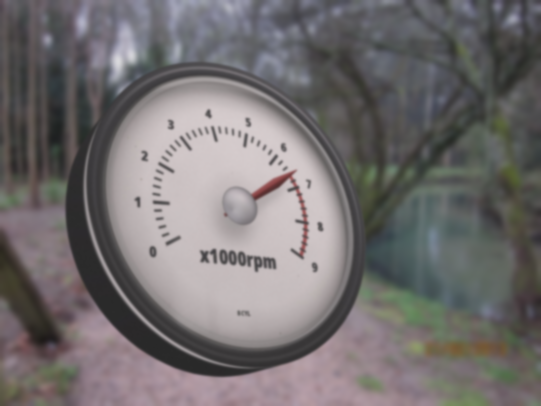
6600 rpm
